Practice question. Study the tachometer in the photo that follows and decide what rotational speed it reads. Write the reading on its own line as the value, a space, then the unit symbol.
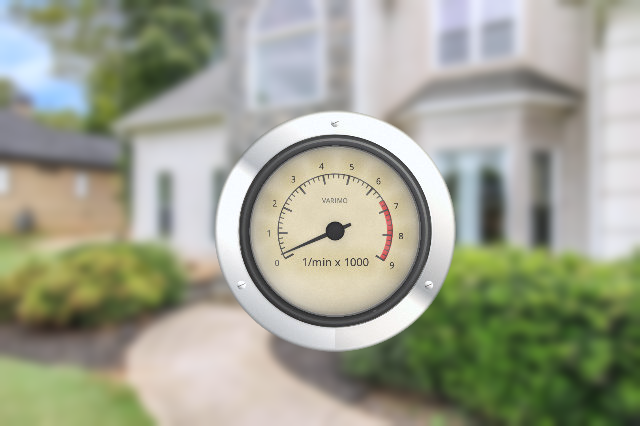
200 rpm
